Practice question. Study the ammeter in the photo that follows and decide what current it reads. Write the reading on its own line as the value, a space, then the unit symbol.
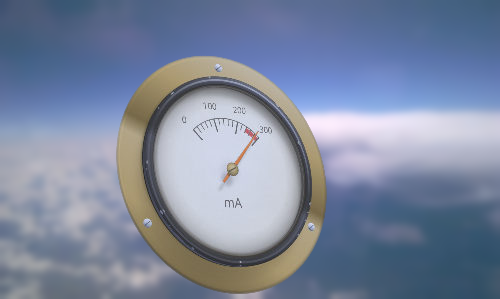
280 mA
